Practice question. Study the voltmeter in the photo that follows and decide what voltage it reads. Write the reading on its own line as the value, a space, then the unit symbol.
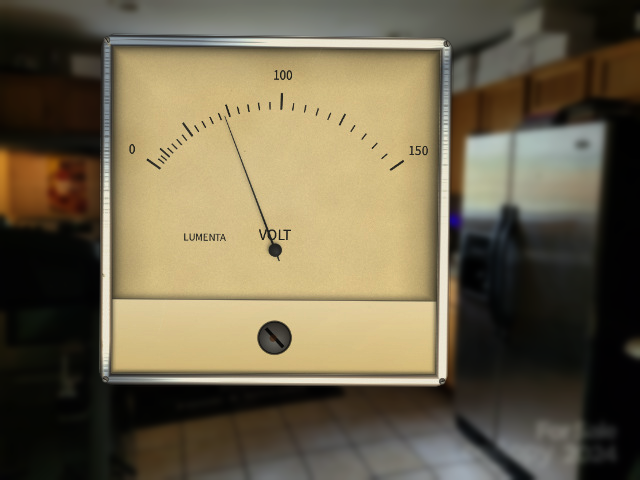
72.5 V
